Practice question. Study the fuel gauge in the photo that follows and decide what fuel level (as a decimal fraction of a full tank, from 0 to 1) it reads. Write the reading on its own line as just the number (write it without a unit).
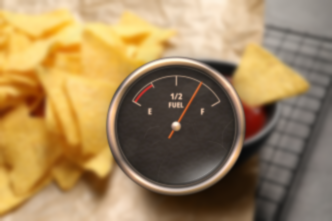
0.75
